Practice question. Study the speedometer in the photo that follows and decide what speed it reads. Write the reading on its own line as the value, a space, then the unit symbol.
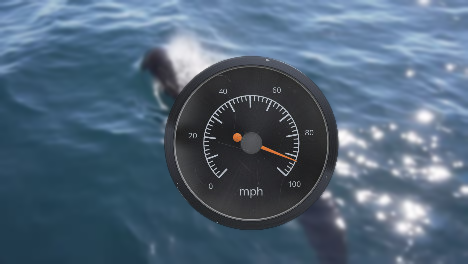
92 mph
